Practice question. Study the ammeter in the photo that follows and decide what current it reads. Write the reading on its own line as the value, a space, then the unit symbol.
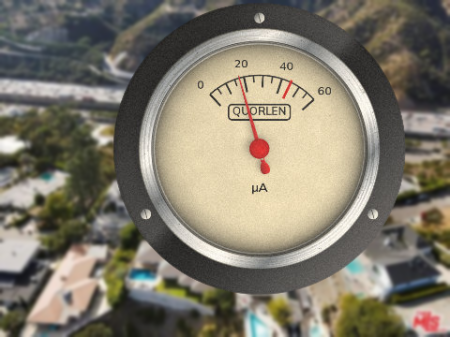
17.5 µA
